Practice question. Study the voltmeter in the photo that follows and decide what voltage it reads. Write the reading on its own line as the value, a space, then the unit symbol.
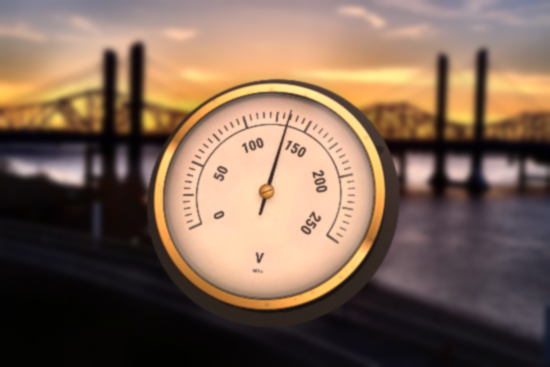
135 V
